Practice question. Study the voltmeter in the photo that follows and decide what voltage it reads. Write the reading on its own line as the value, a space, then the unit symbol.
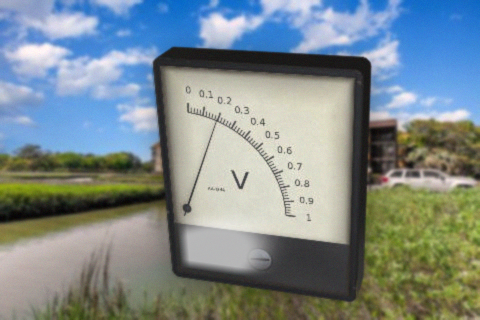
0.2 V
